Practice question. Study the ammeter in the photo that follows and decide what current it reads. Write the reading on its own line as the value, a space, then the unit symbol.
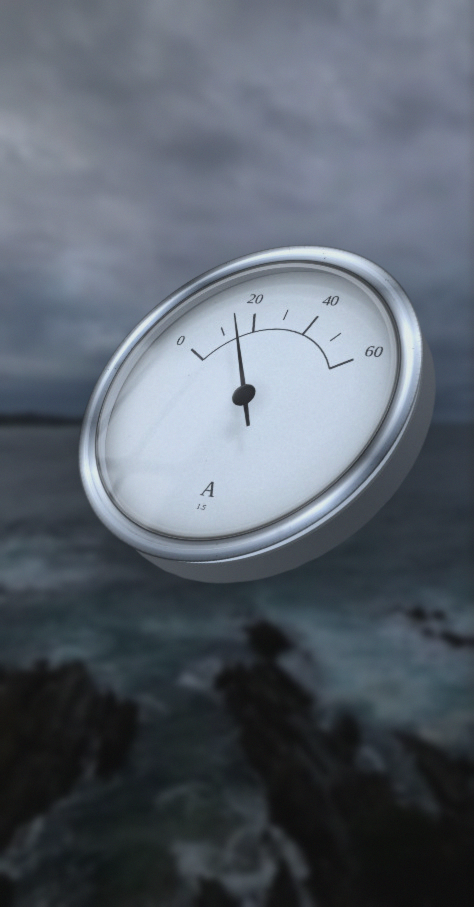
15 A
